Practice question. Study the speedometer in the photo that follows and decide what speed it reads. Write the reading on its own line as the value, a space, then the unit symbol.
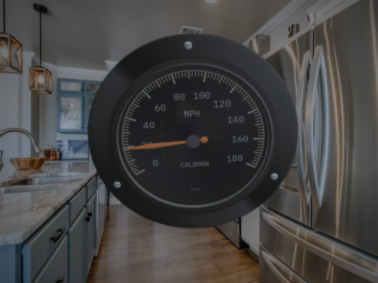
20 mph
